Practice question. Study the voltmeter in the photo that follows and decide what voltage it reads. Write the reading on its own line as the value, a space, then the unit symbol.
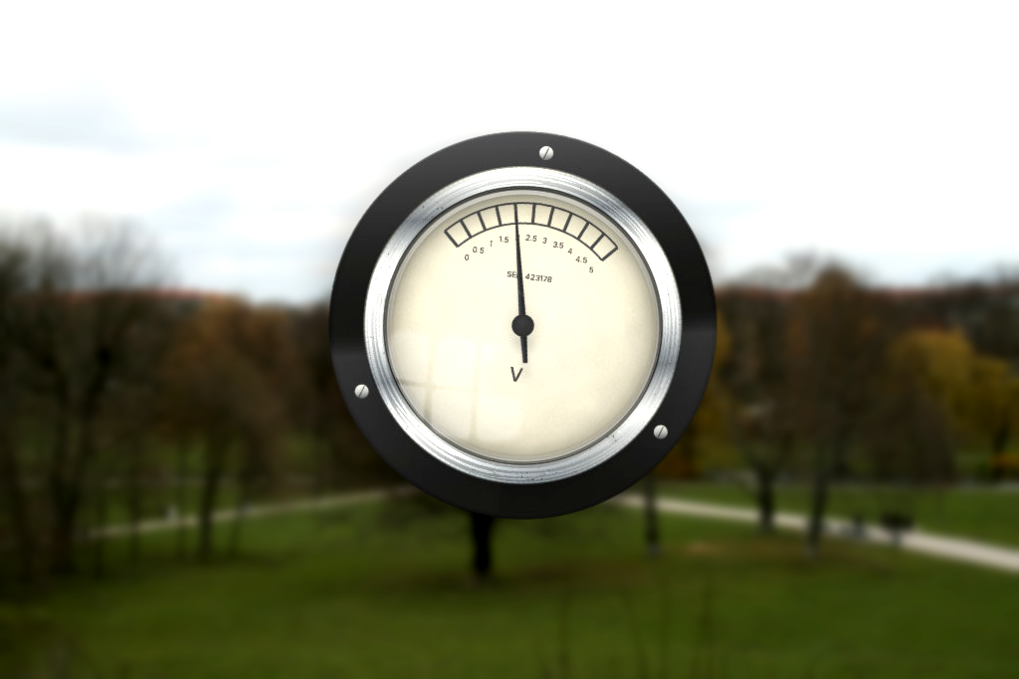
2 V
